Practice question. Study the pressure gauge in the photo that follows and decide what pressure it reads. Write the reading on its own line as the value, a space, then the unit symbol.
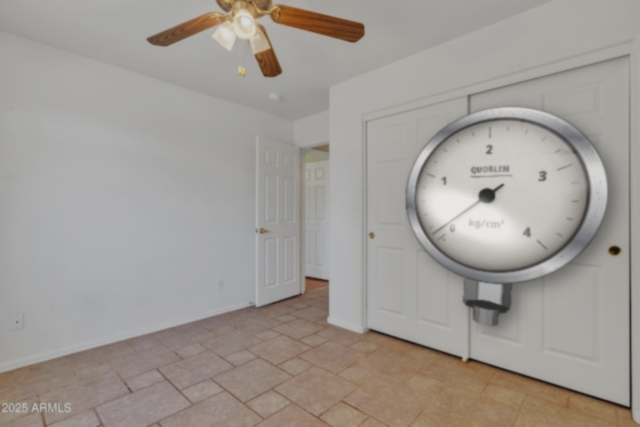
0.1 kg/cm²
